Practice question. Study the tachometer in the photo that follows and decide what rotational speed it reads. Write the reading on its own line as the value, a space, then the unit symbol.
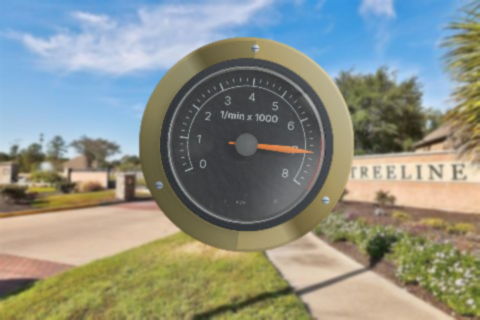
7000 rpm
